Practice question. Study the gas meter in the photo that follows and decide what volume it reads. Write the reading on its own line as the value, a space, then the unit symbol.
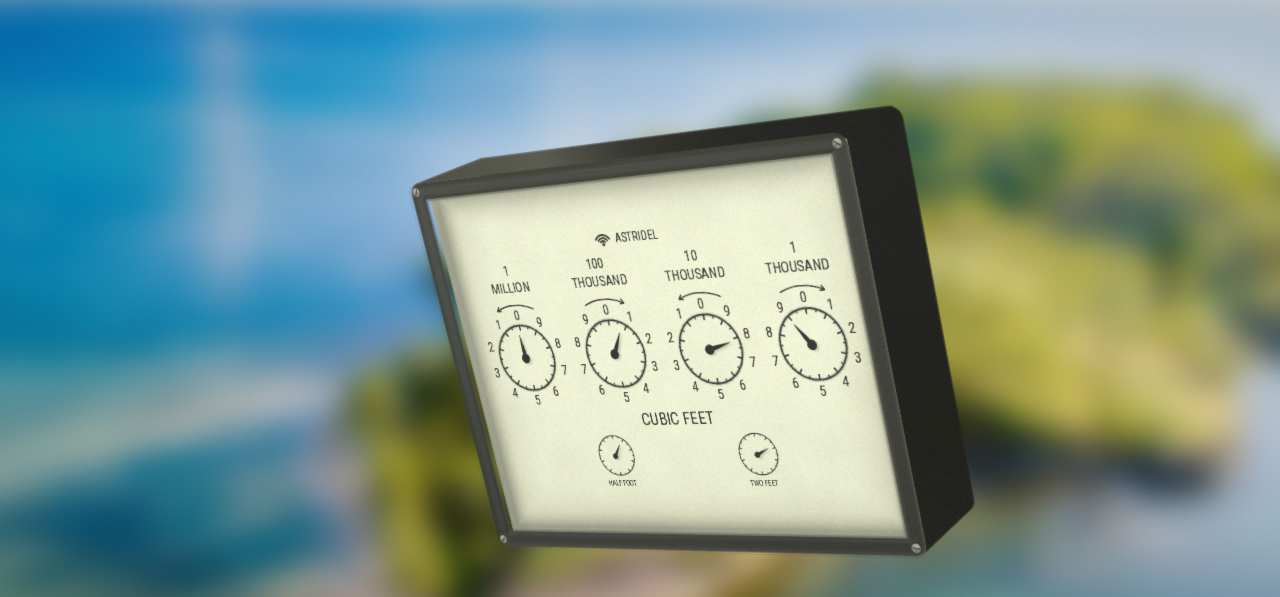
7900 ft³
